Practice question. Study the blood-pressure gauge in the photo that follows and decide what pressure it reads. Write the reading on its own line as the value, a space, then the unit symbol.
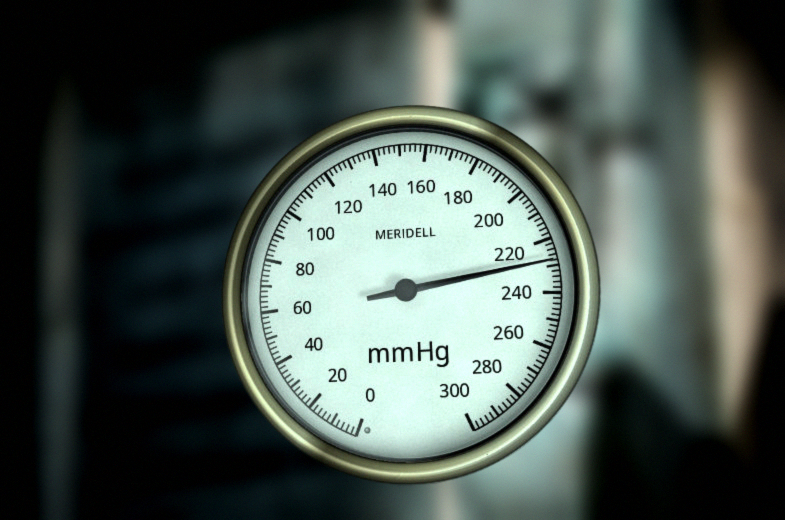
228 mmHg
